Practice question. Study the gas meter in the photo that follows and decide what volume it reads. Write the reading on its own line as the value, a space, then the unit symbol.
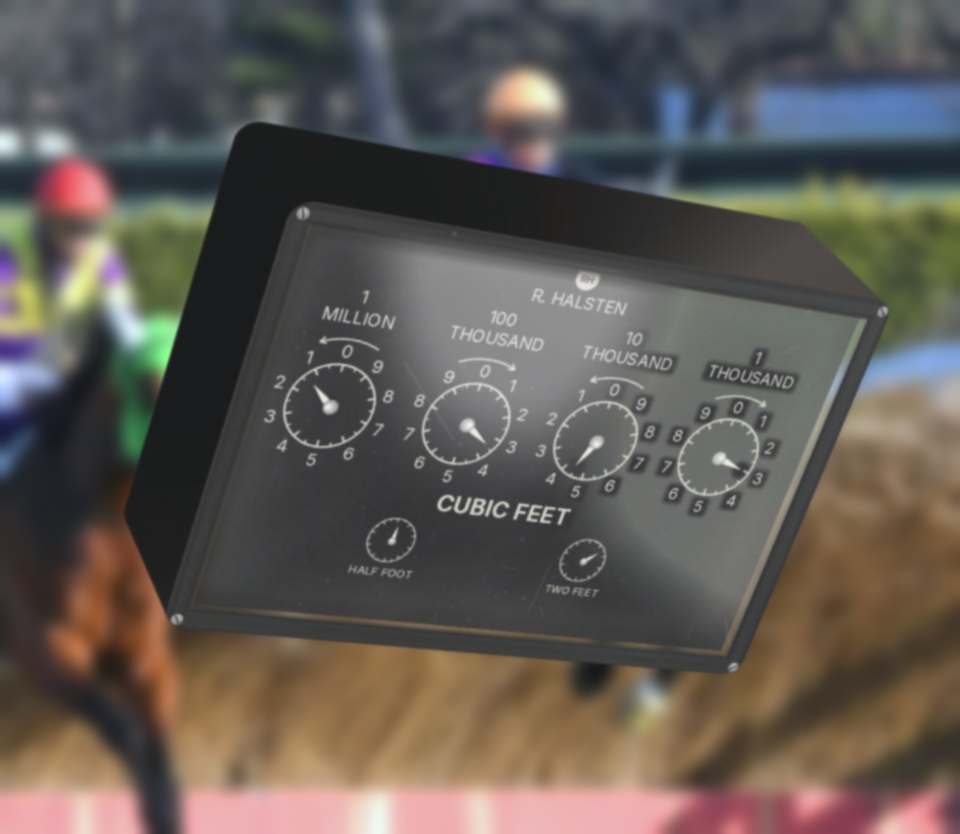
134300 ft³
